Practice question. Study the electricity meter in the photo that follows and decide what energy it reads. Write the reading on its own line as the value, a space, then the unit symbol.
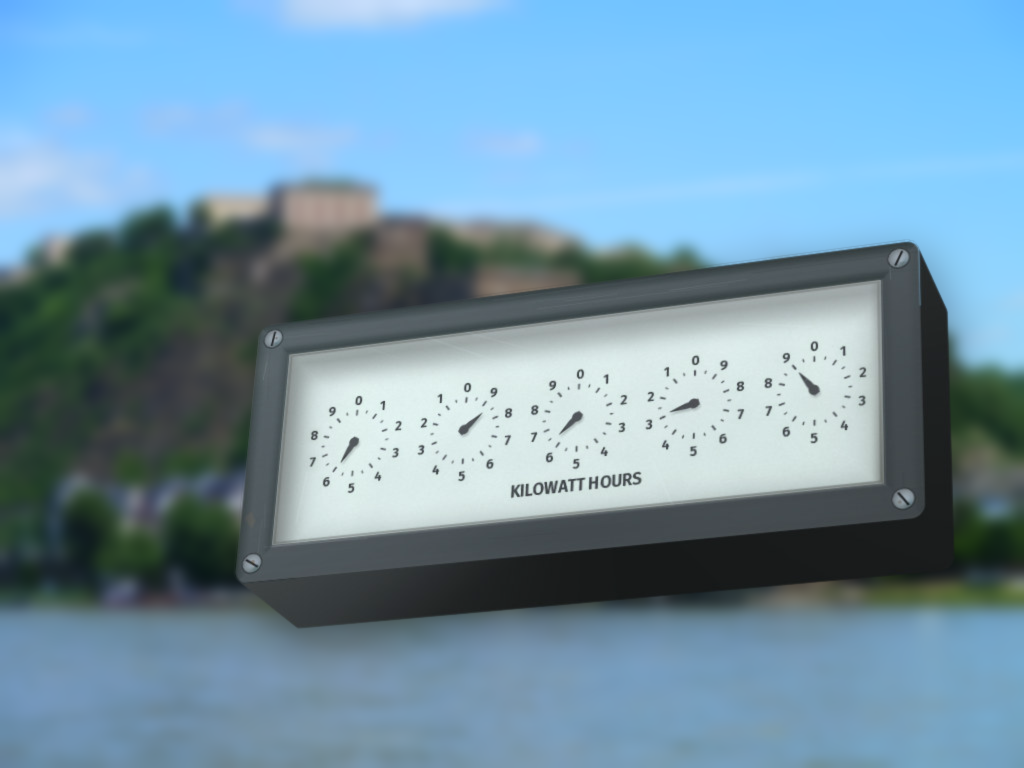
58629 kWh
